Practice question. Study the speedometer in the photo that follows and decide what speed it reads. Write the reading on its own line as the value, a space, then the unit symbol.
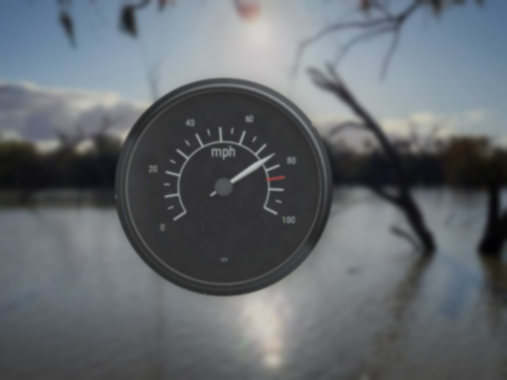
75 mph
